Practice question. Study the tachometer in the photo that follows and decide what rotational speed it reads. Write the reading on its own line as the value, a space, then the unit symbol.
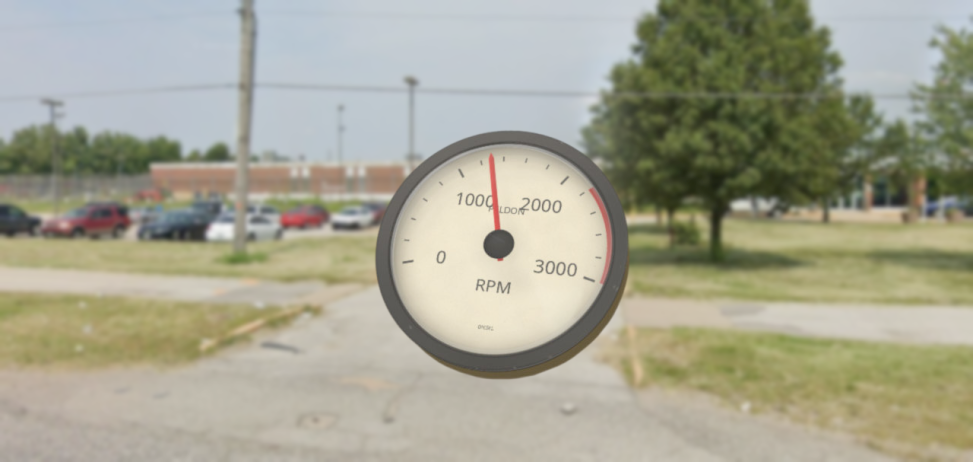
1300 rpm
